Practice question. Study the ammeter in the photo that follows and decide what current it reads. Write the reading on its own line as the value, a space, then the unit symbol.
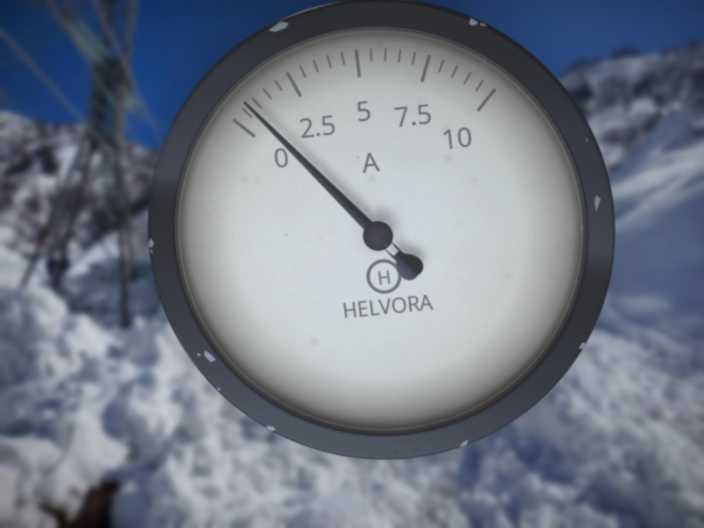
0.75 A
